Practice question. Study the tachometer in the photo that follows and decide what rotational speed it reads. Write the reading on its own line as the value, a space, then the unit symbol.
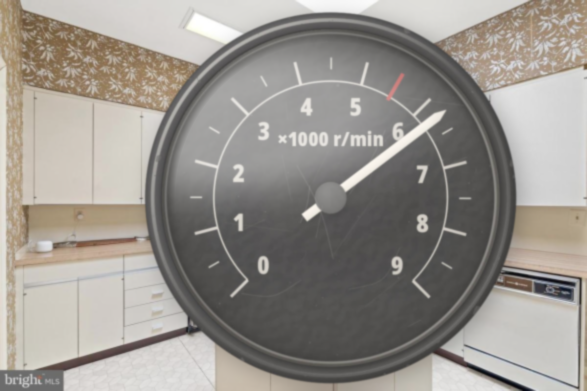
6250 rpm
